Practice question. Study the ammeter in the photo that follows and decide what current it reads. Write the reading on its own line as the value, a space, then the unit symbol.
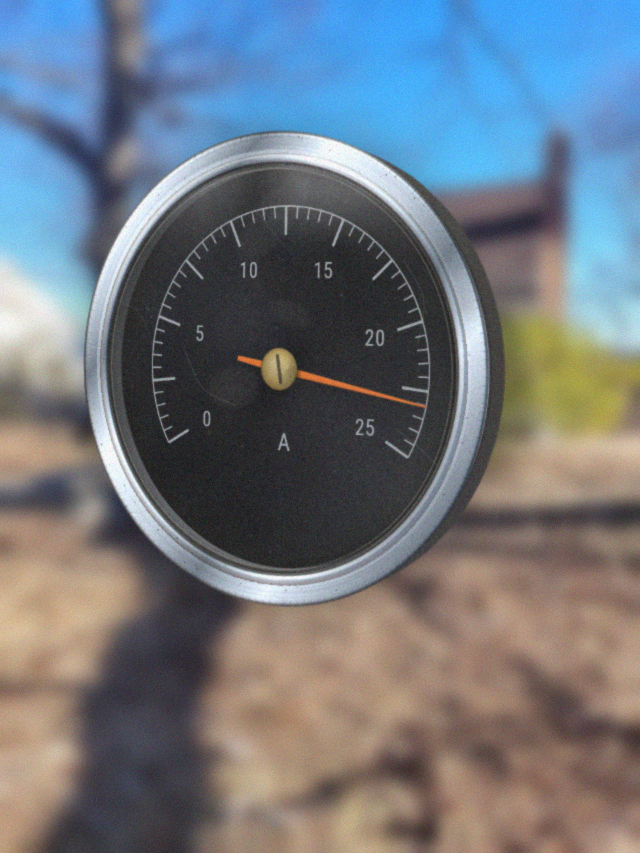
23 A
